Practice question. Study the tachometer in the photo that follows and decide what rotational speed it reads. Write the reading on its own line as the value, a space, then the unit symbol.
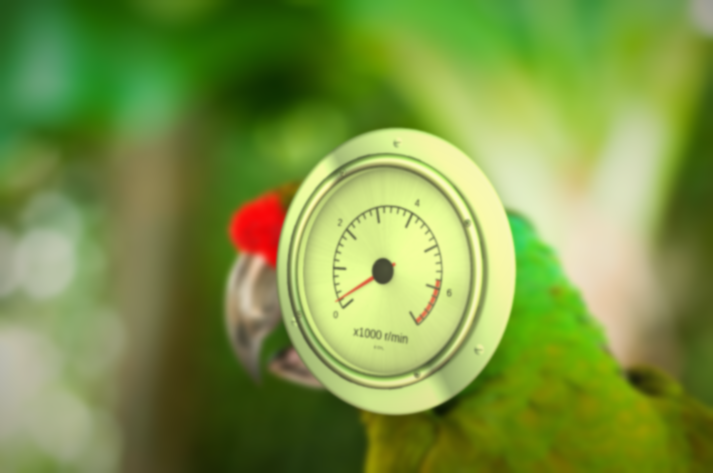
200 rpm
